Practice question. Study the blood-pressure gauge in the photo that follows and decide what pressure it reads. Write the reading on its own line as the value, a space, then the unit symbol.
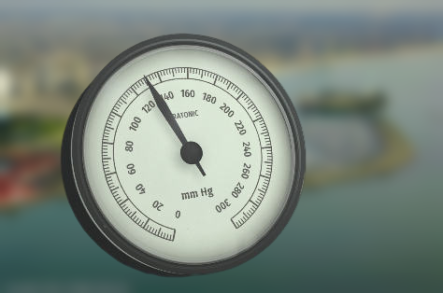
130 mmHg
